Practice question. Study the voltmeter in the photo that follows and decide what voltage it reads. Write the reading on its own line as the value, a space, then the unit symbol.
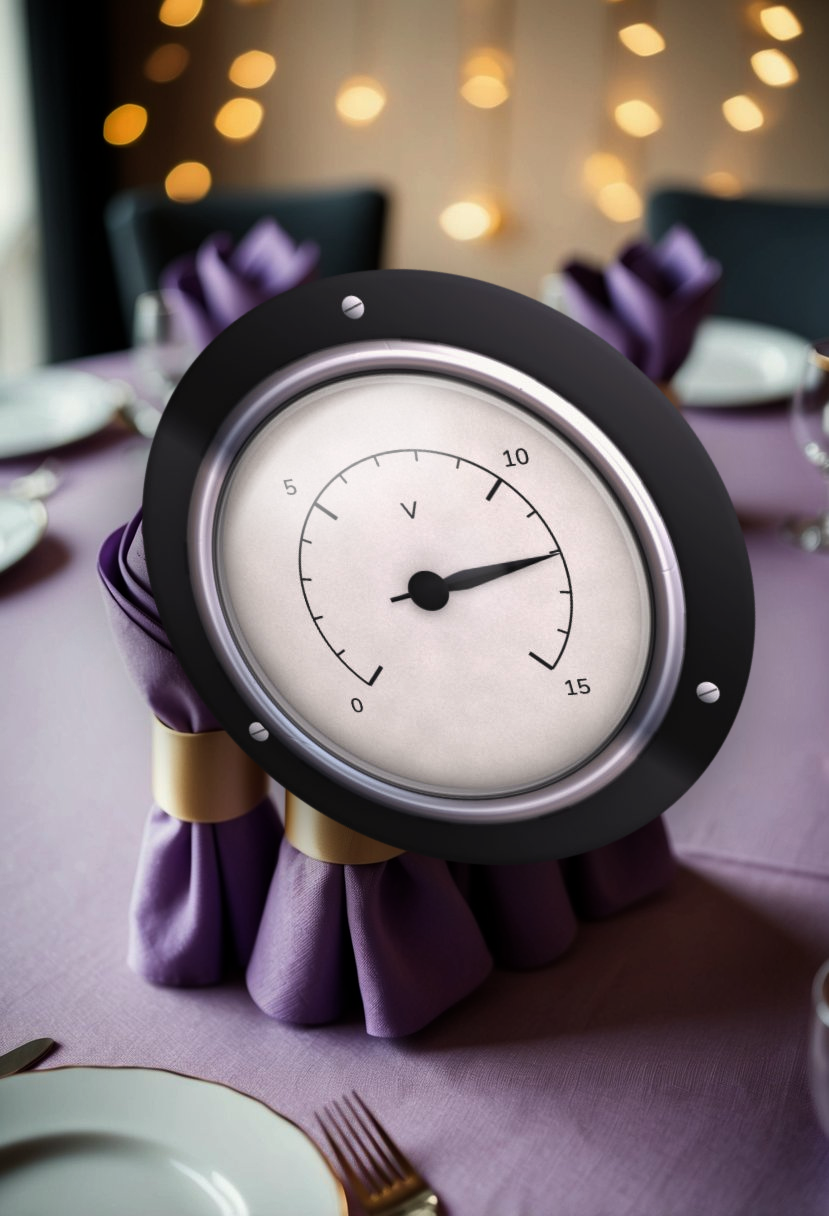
12 V
